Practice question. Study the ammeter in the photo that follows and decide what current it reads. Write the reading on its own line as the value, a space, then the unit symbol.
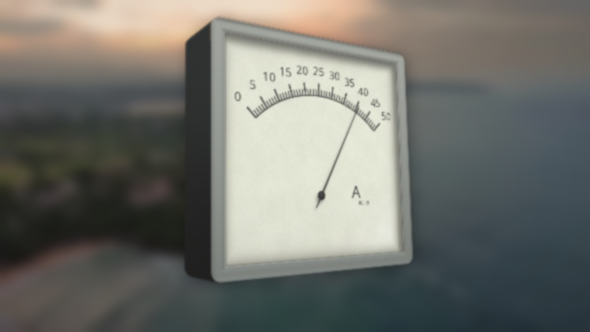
40 A
